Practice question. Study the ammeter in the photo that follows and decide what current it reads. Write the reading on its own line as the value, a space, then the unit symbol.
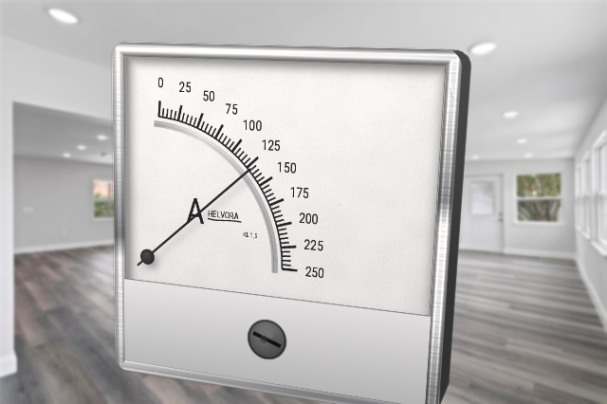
130 A
